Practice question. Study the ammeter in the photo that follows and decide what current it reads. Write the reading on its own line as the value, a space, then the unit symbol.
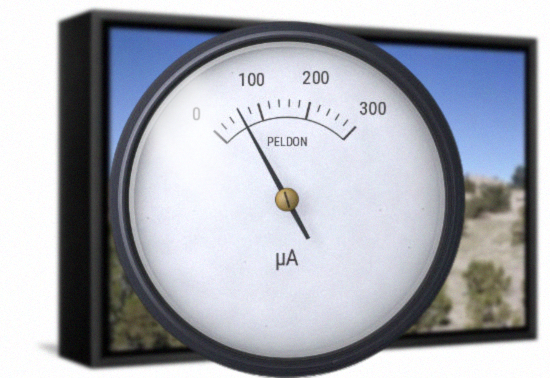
60 µA
